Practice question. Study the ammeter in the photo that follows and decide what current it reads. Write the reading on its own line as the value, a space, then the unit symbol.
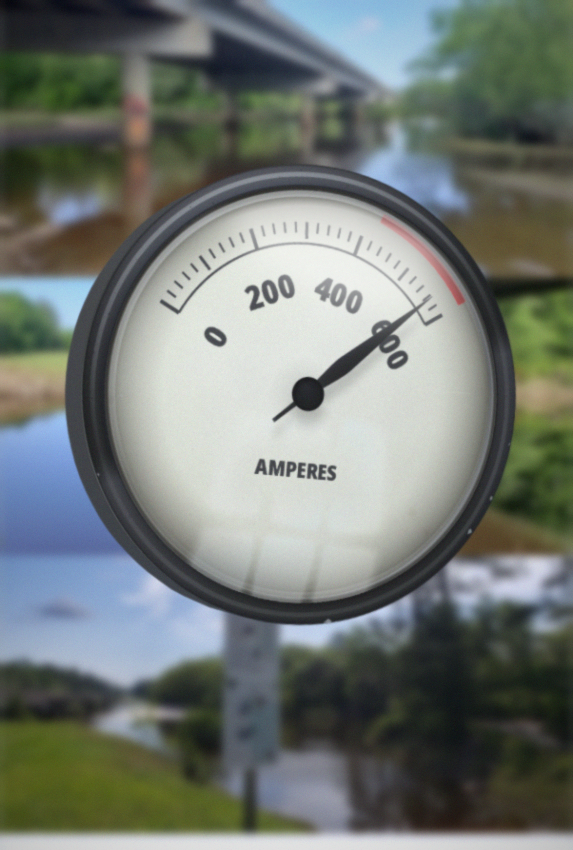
560 A
